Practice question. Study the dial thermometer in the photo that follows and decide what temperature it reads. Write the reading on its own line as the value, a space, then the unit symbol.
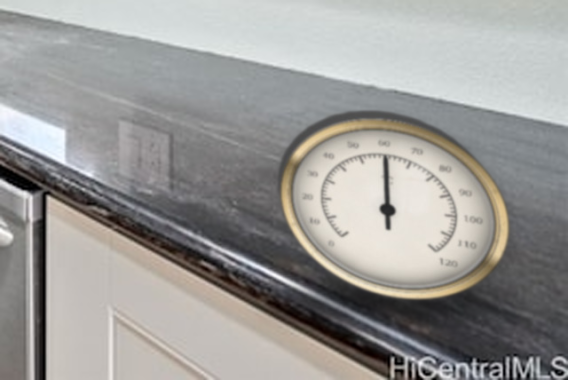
60 °C
